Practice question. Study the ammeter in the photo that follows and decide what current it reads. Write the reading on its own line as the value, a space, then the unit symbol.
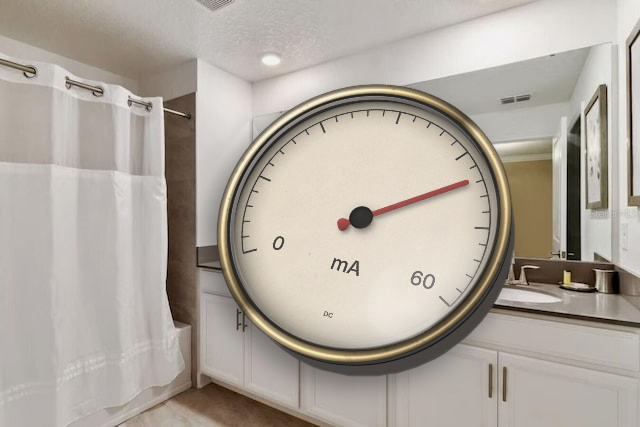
44 mA
